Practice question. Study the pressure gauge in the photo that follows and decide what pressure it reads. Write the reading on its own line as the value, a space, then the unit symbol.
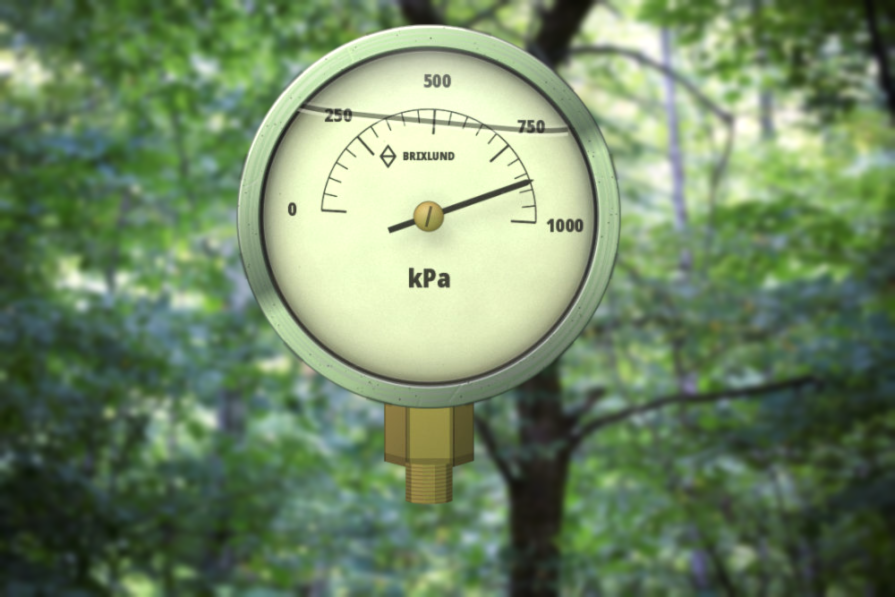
875 kPa
